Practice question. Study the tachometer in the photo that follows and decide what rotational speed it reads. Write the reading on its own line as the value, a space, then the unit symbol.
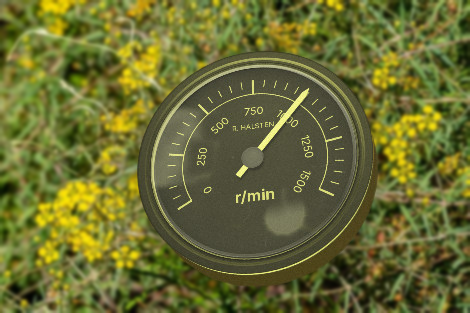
1000 rpm
